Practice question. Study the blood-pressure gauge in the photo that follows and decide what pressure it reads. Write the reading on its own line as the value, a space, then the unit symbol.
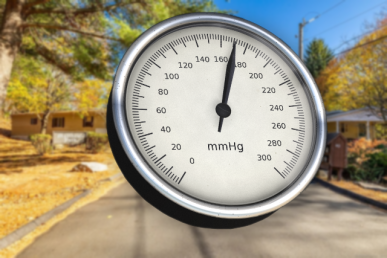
170 mmHg
